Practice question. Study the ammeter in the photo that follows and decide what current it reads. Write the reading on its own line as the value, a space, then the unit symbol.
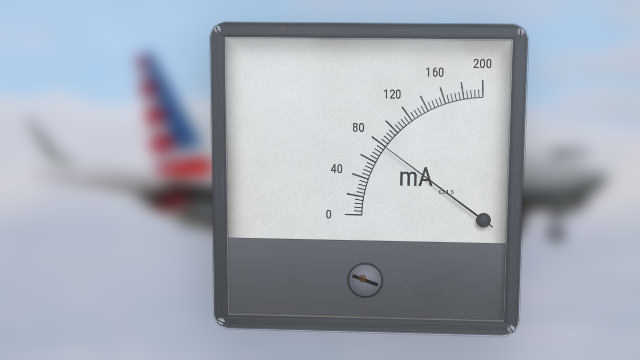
80 mA
